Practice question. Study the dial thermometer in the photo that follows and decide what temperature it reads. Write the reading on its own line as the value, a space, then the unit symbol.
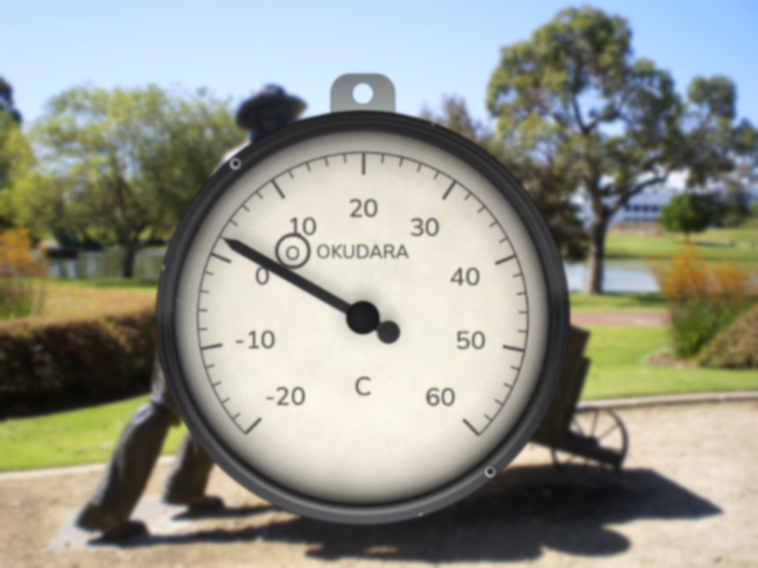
2 °C
